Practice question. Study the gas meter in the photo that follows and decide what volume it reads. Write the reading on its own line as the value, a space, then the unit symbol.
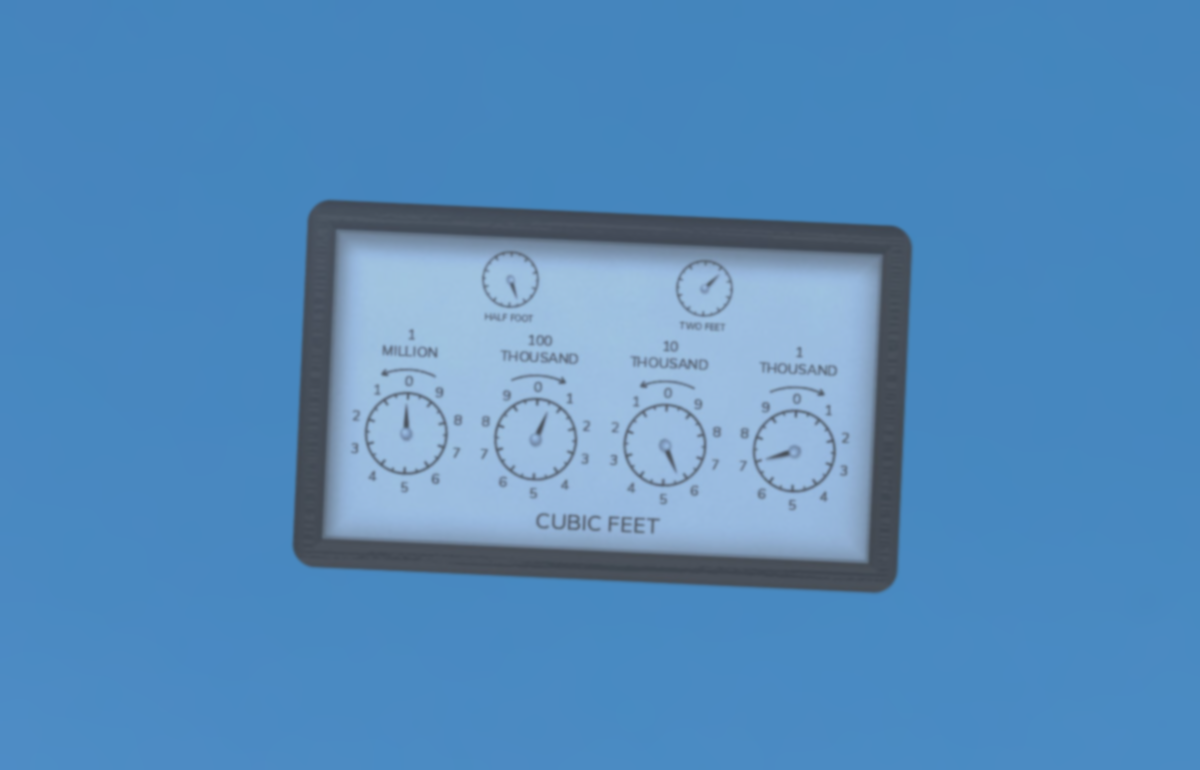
5700 ft³
